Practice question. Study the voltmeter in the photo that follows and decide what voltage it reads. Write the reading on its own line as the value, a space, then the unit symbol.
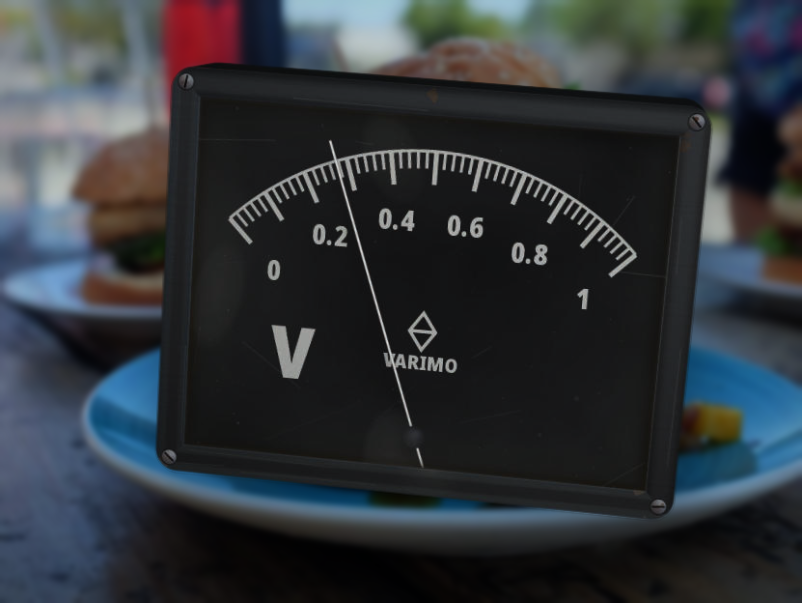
0.28 V
